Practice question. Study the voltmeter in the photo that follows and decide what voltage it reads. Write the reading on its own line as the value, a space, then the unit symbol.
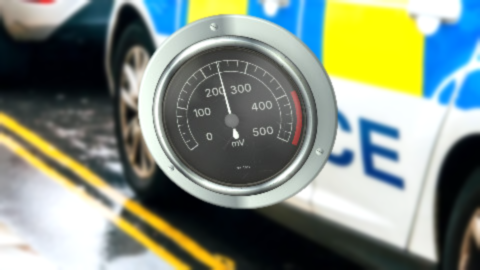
240 mV
